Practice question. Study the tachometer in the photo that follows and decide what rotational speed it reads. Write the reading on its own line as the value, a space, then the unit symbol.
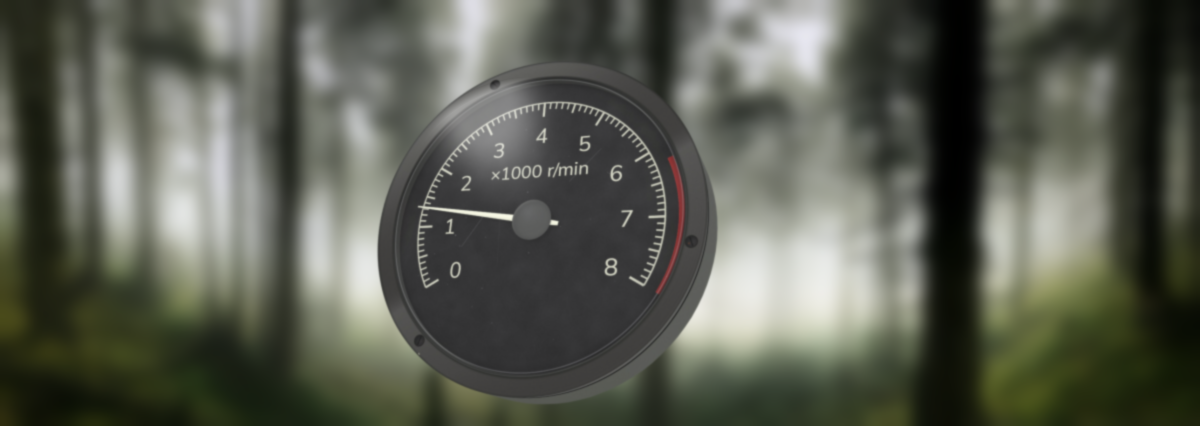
1300 rpm
